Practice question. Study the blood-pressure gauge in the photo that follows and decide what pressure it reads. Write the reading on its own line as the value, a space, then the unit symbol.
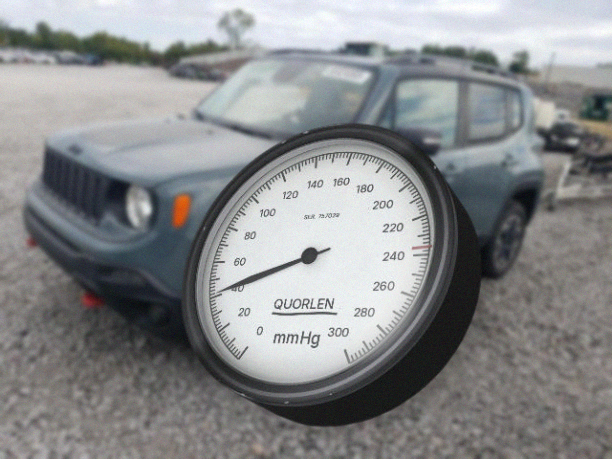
40 mmHg
